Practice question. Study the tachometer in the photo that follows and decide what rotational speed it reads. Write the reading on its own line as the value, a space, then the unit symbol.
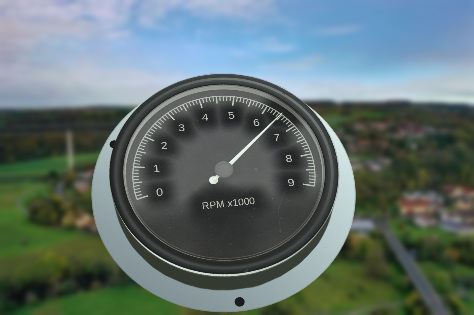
6500 rpm
